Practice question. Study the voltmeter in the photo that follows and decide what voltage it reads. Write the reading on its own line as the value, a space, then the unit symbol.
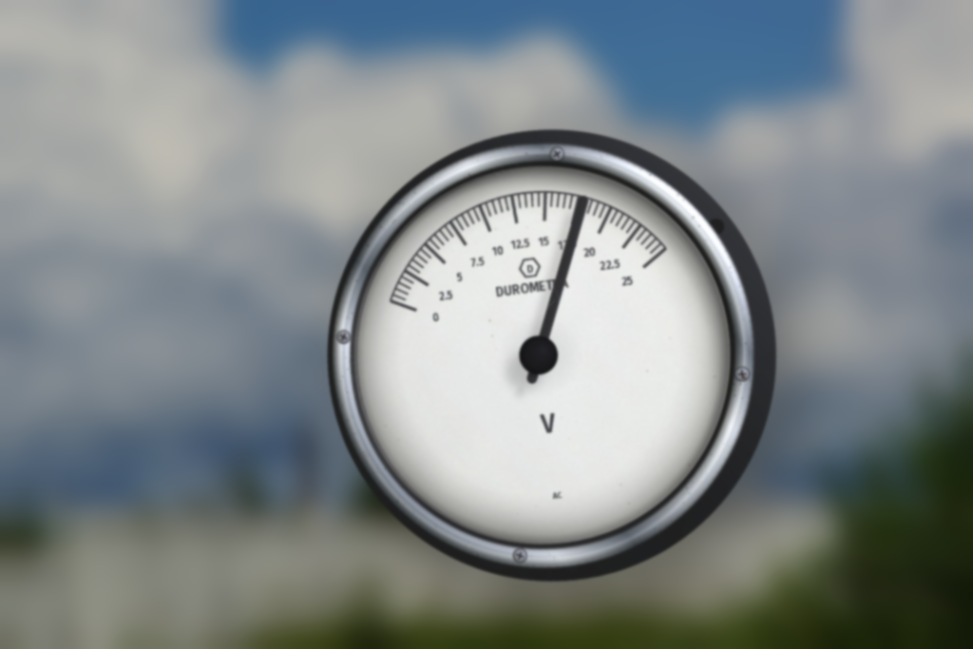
18 V
